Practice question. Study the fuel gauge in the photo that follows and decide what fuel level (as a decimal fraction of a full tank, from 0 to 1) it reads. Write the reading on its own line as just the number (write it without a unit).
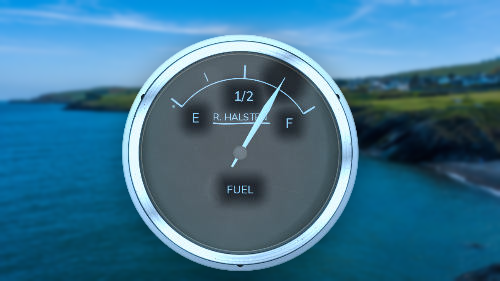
0.75
